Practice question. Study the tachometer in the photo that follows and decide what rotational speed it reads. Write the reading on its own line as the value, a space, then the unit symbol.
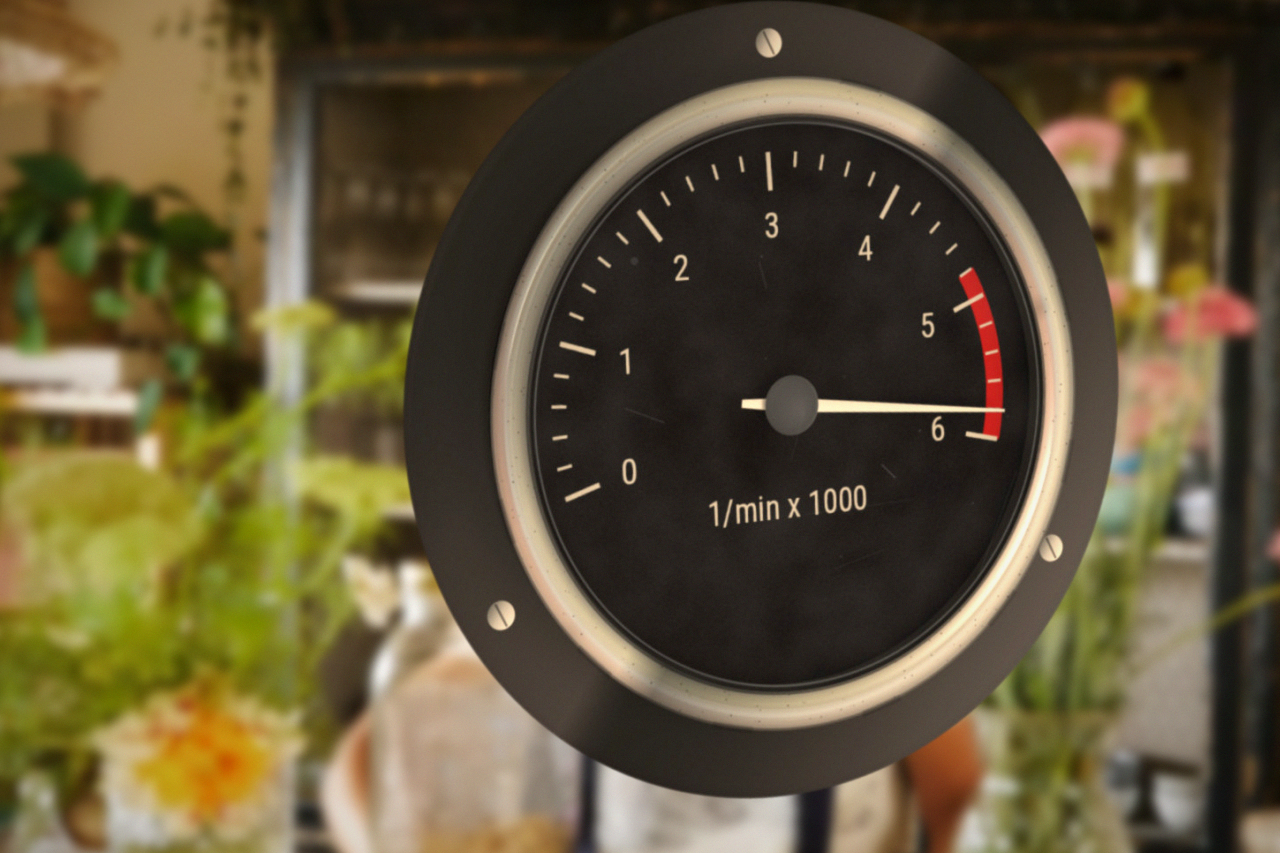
5800 rpm
